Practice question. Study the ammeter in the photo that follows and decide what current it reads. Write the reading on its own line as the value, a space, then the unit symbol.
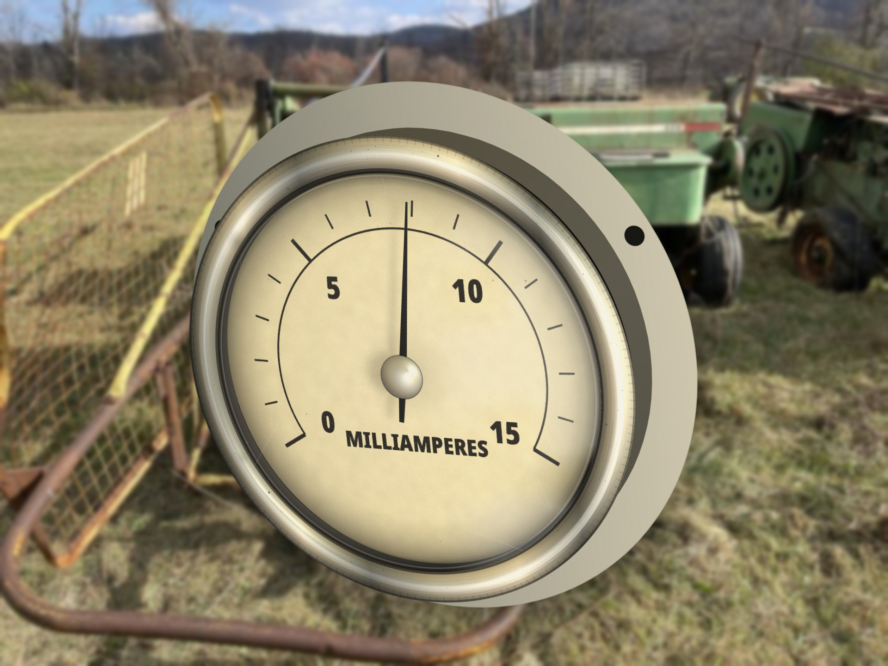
8 mA
